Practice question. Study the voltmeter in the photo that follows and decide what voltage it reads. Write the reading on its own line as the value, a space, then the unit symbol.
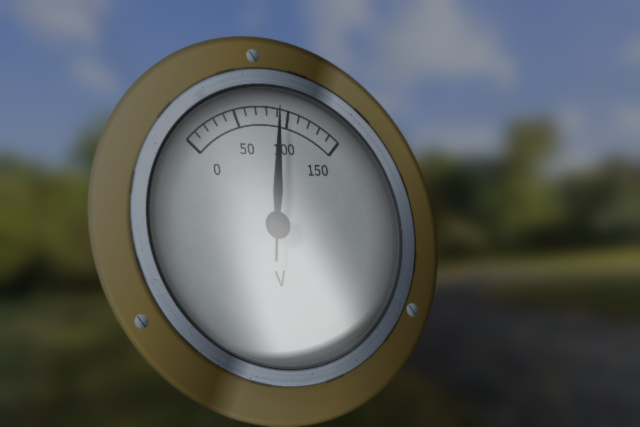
90 V
